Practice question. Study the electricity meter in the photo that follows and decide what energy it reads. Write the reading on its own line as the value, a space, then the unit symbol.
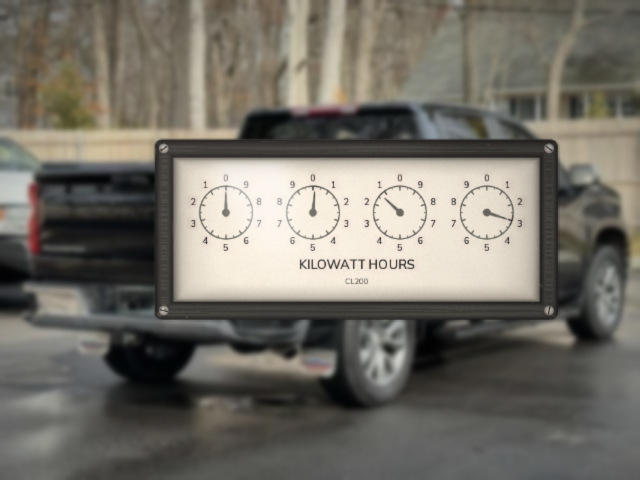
13 kWh
